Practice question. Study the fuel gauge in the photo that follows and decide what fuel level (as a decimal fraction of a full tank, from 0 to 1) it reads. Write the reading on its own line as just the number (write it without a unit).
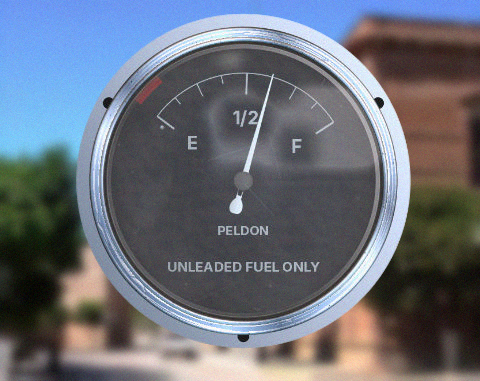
0.625
